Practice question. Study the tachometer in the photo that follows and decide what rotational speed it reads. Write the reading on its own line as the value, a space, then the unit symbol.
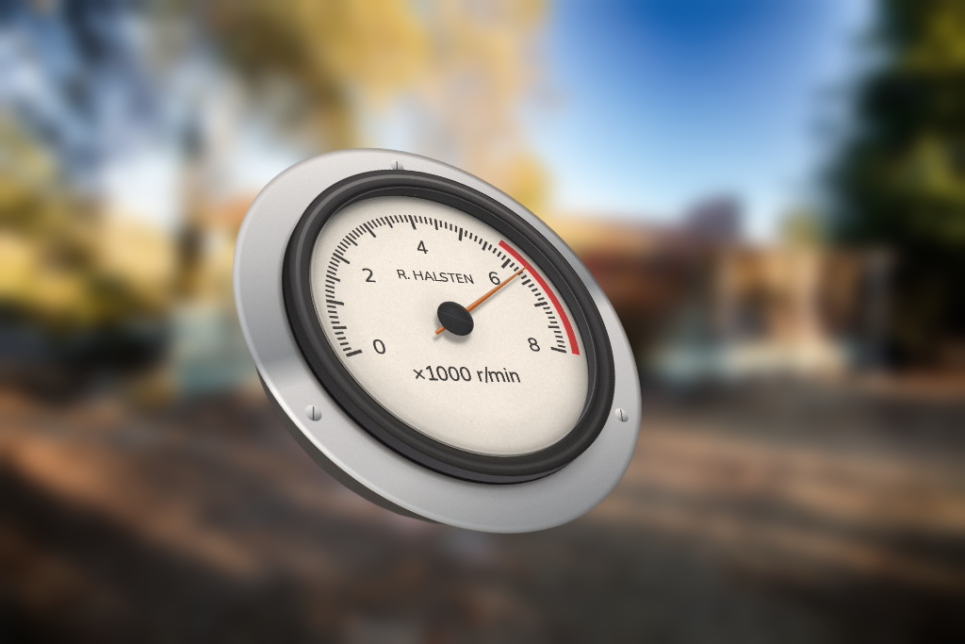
6300 rpm
